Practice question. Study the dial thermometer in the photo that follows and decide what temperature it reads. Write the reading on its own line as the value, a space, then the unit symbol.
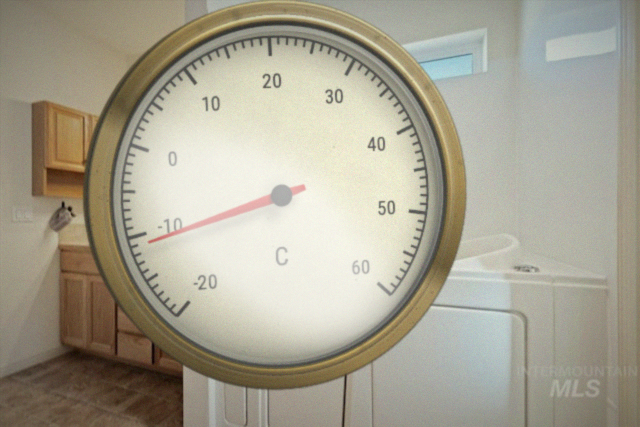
-11 °C
